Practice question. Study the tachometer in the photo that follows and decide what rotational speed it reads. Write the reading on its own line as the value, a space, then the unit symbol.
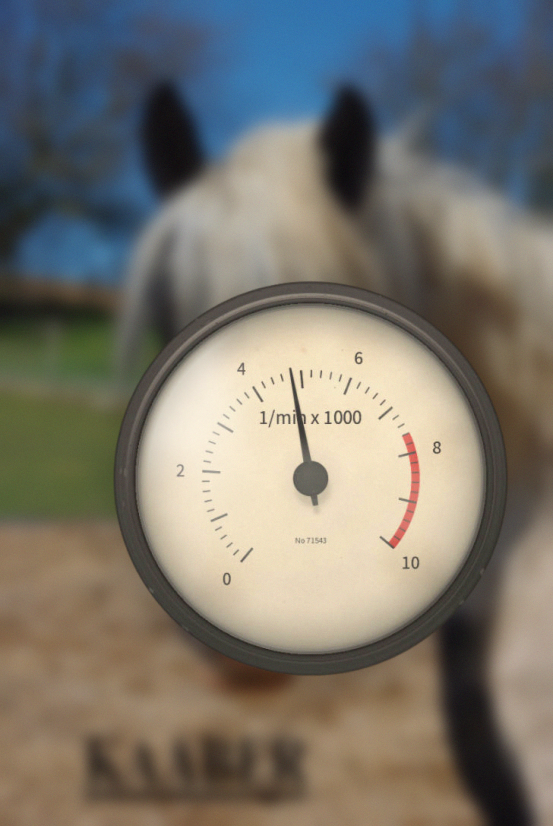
4800 rpm
